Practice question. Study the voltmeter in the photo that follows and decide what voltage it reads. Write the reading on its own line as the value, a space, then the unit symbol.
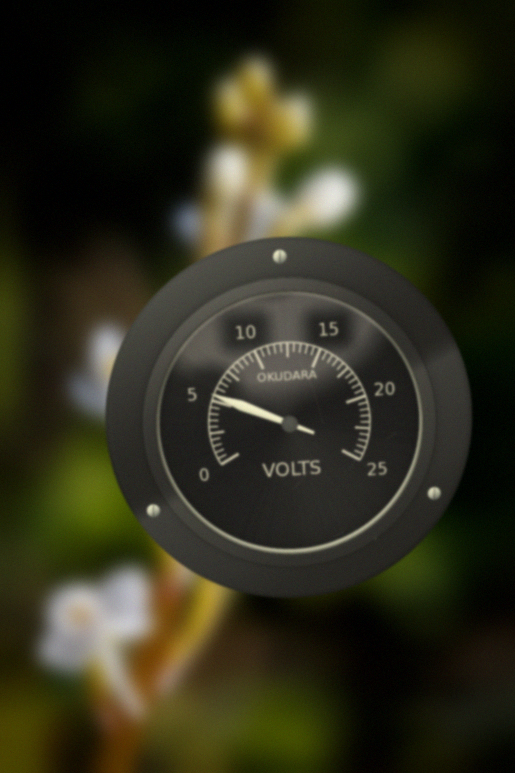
5.5 V
